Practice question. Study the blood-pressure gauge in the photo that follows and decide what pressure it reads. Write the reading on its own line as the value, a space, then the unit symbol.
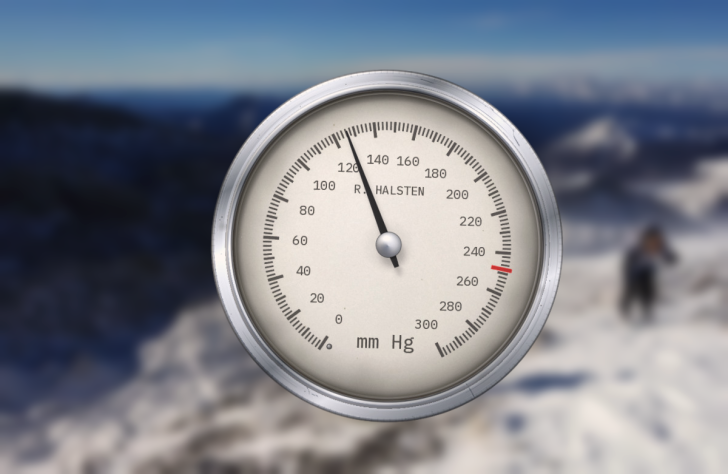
126 mmHg
